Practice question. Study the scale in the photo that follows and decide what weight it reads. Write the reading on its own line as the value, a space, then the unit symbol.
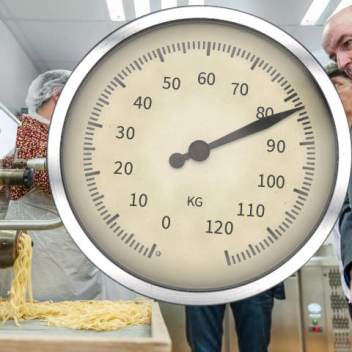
83 kg
